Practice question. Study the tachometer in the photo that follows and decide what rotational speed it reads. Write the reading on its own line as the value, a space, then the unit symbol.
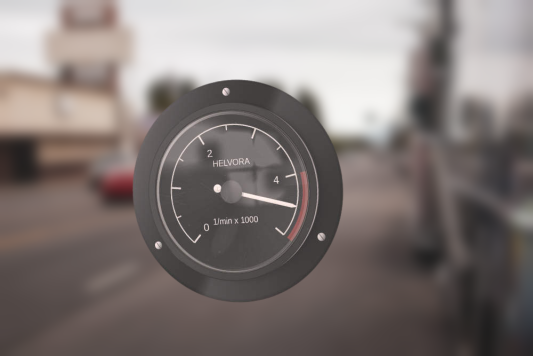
4500 rpm
